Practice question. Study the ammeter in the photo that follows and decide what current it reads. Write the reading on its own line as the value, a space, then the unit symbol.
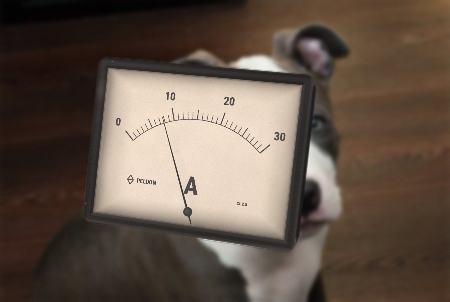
8 A
